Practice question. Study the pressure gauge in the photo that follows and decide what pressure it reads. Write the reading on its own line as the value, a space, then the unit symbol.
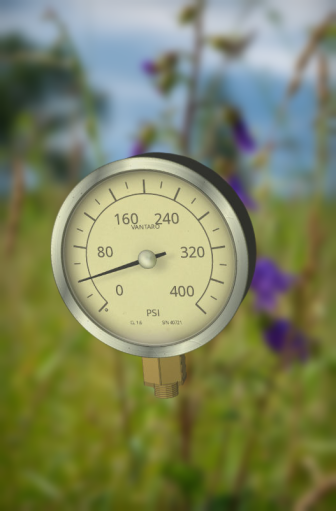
40 psi
